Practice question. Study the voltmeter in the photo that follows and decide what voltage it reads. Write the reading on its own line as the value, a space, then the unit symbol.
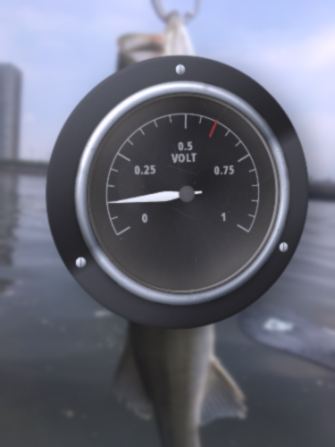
0.1 V
